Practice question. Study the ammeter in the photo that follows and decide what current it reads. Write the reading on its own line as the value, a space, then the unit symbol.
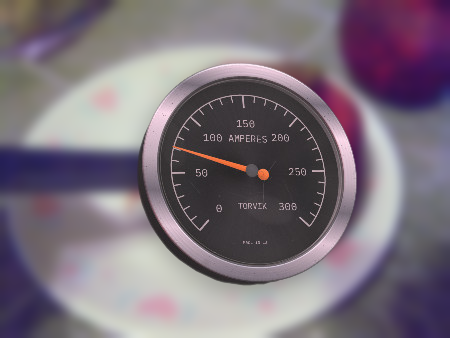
70 A
